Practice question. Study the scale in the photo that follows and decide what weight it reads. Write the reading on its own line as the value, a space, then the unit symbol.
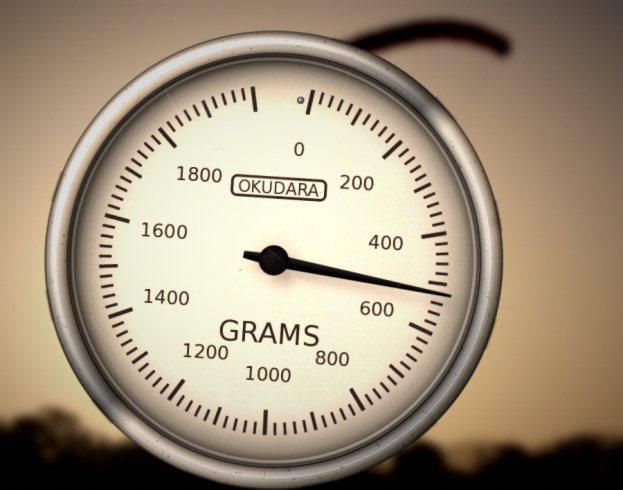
520 g
